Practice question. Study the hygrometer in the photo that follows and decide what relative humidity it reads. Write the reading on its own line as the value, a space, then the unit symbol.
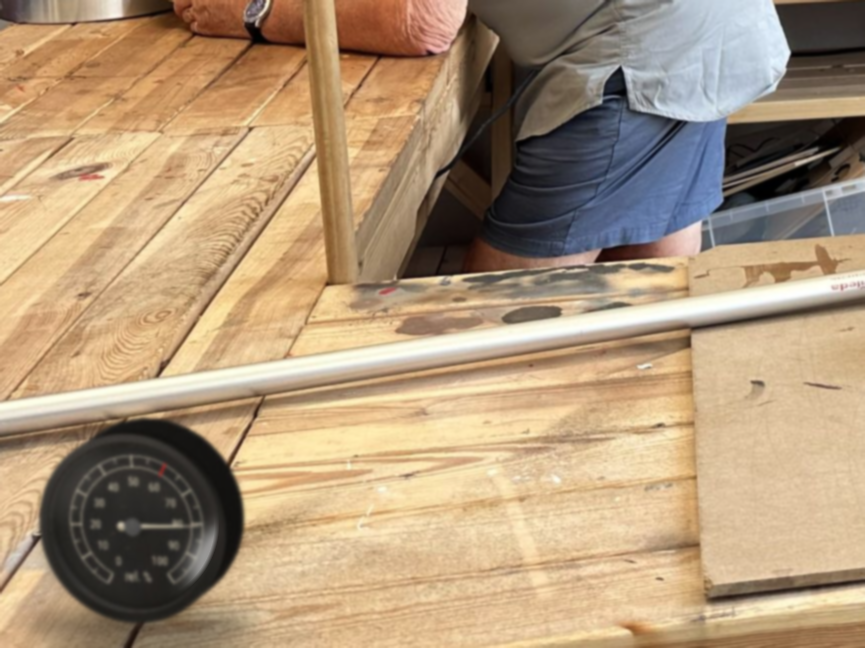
80 %
